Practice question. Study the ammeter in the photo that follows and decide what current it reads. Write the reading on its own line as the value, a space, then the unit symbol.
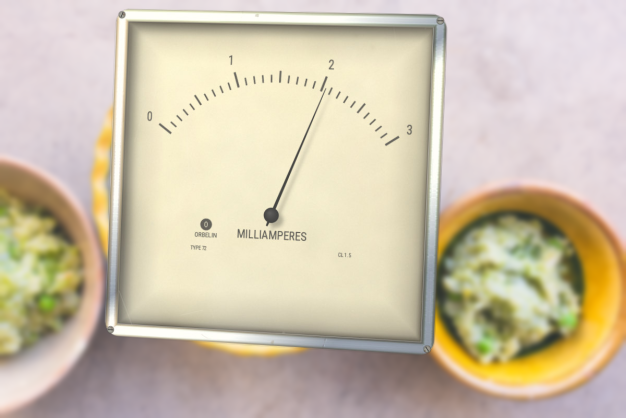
2.05 mA
